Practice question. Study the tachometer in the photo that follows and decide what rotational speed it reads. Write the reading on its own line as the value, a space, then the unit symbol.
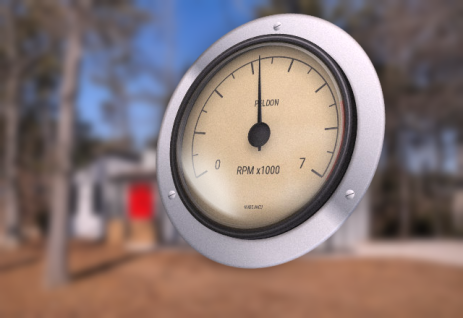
3250 rpm
